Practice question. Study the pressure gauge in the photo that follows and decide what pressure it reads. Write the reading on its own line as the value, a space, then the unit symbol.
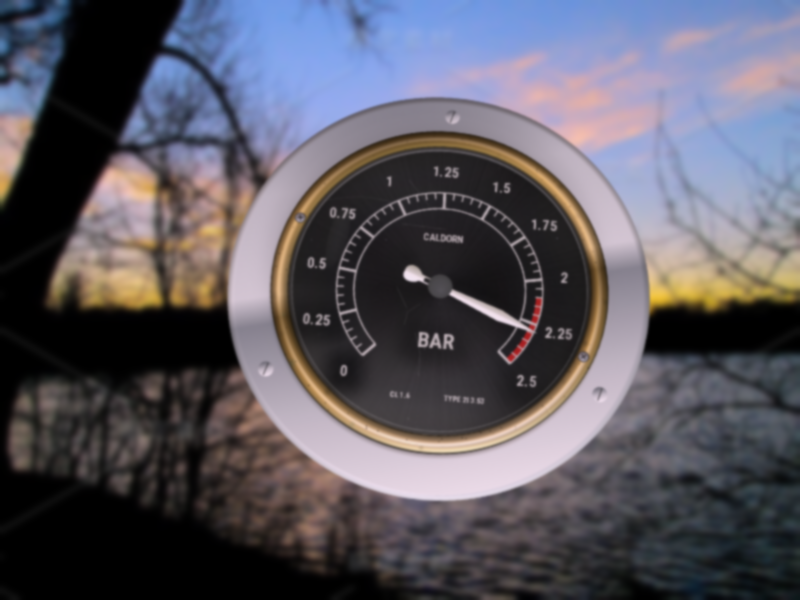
2.3 bar
